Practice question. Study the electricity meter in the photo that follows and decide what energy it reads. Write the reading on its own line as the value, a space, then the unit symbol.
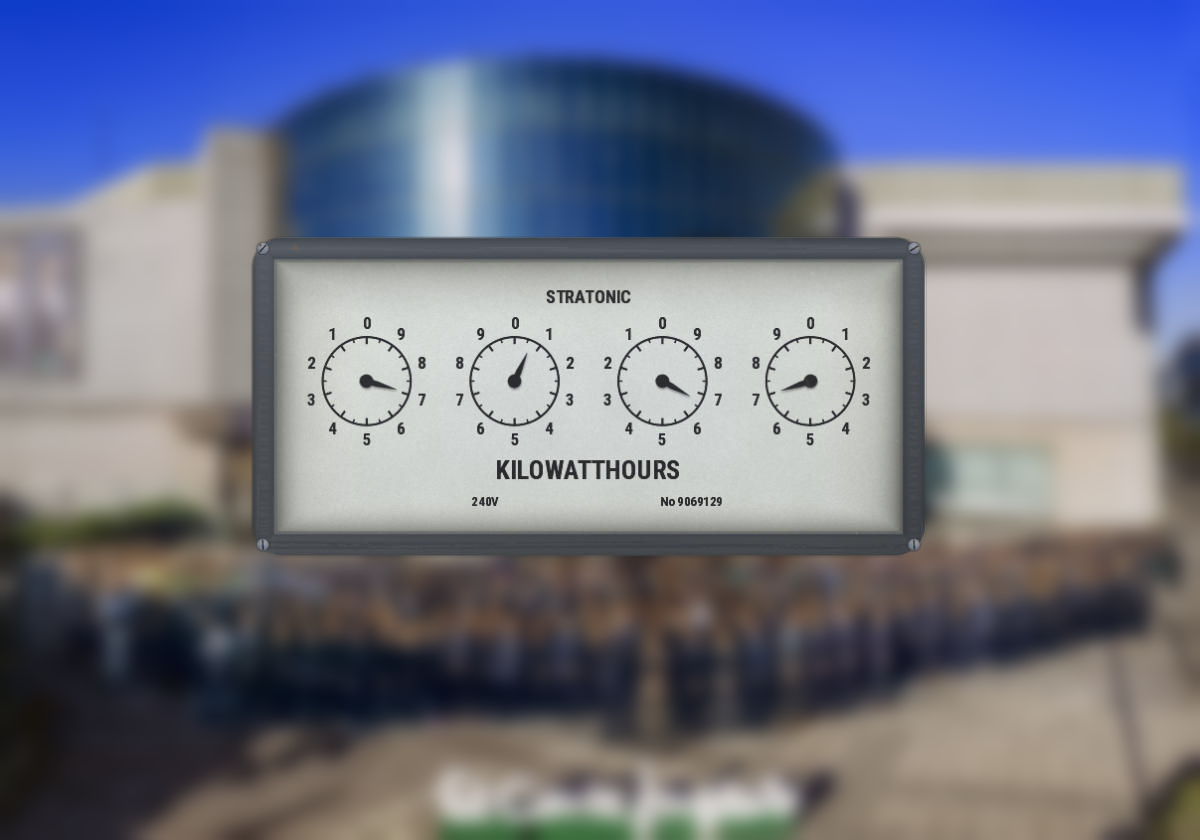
7067 kWh
